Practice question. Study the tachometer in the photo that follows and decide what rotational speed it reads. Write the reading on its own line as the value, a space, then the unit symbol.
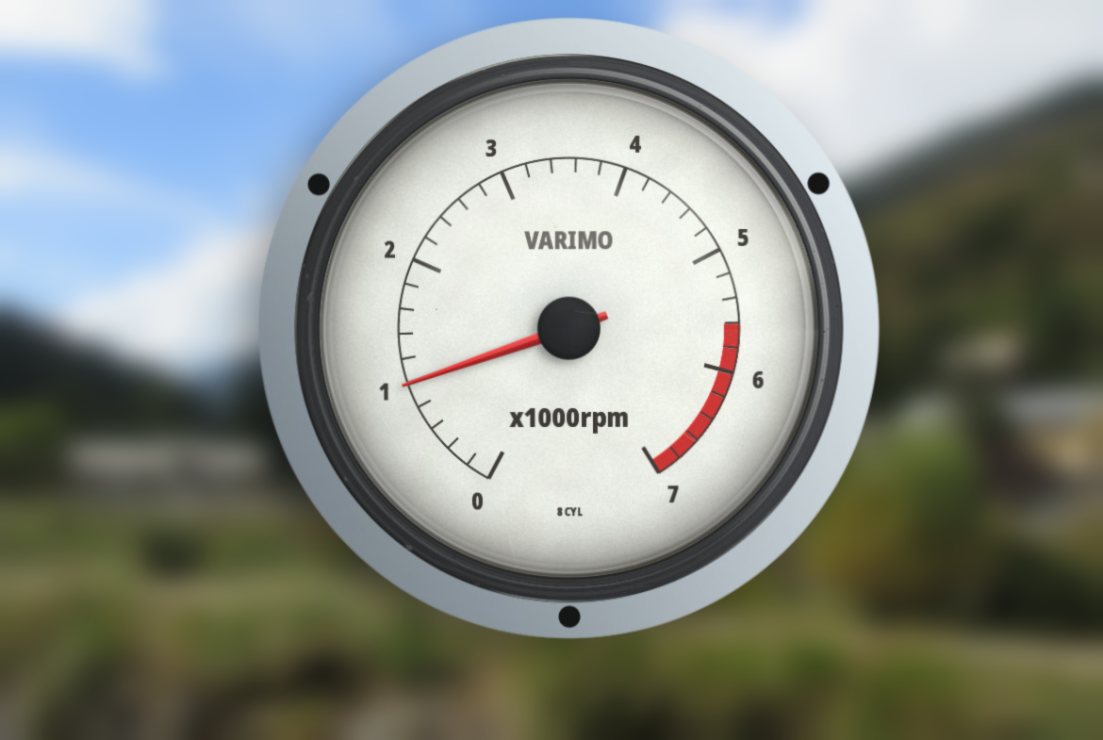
1000 rpm
